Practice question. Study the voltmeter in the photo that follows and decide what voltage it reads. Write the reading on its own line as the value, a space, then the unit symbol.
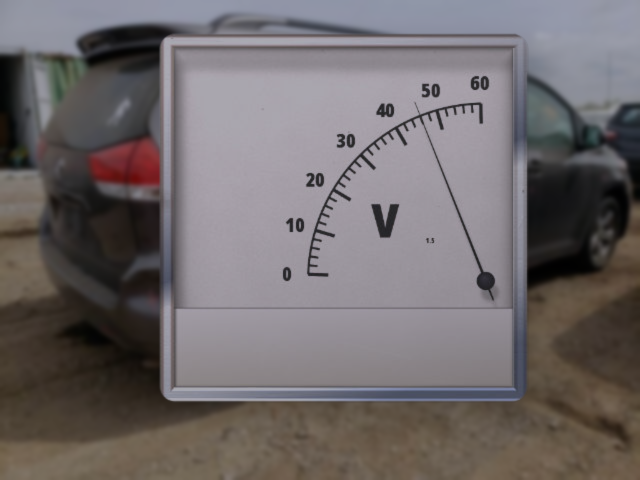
46 V
